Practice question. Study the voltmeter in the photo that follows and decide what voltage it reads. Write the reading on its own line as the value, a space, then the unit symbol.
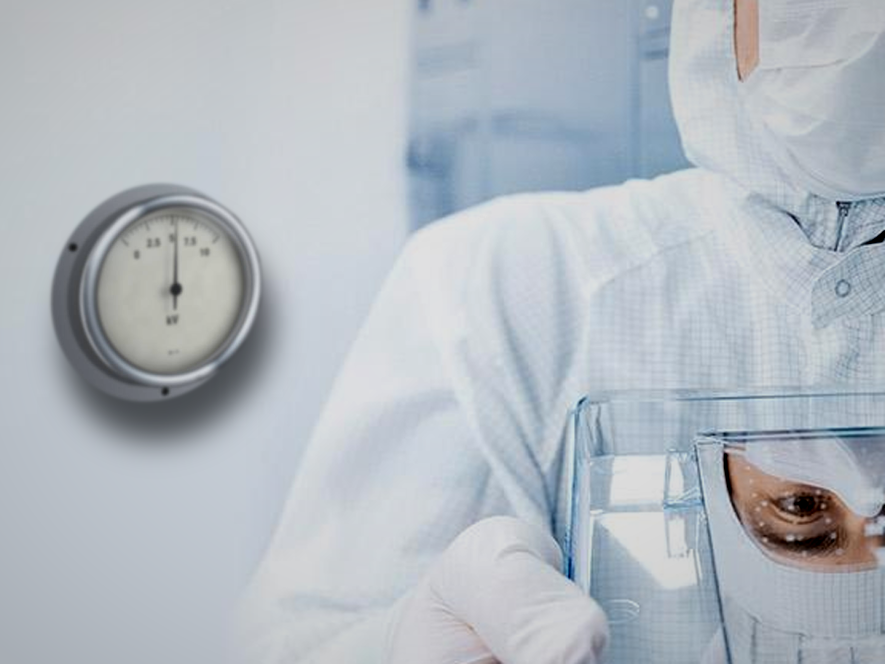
5 kV
